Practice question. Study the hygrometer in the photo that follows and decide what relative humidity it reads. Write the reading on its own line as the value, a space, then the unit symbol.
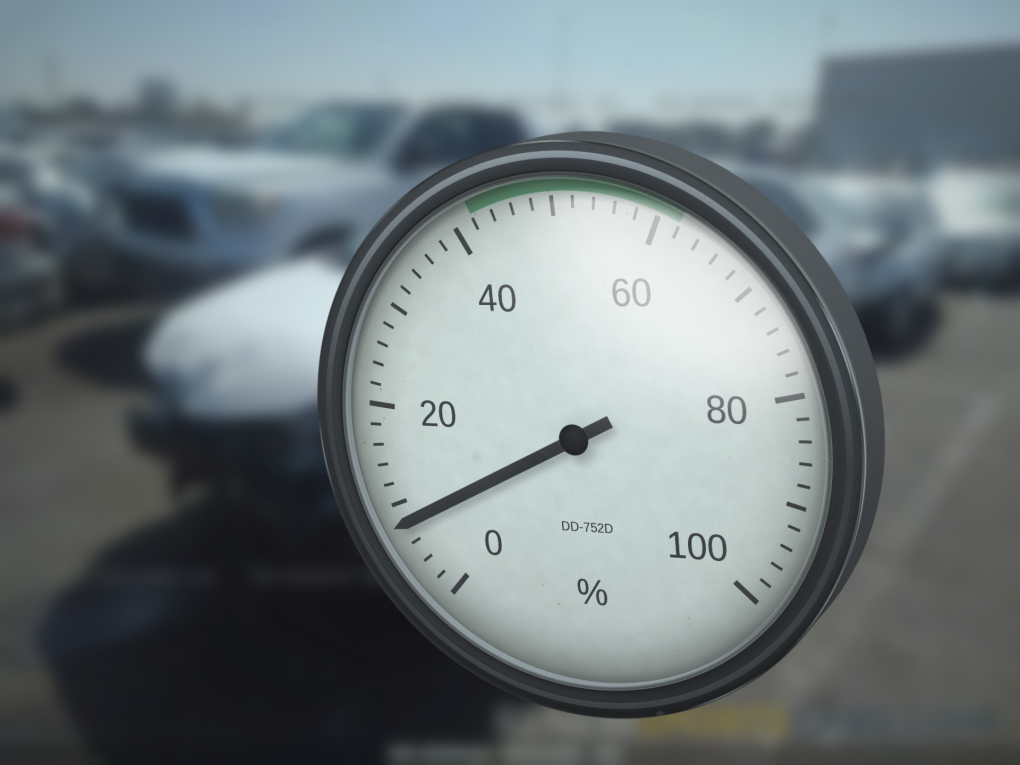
8 %
